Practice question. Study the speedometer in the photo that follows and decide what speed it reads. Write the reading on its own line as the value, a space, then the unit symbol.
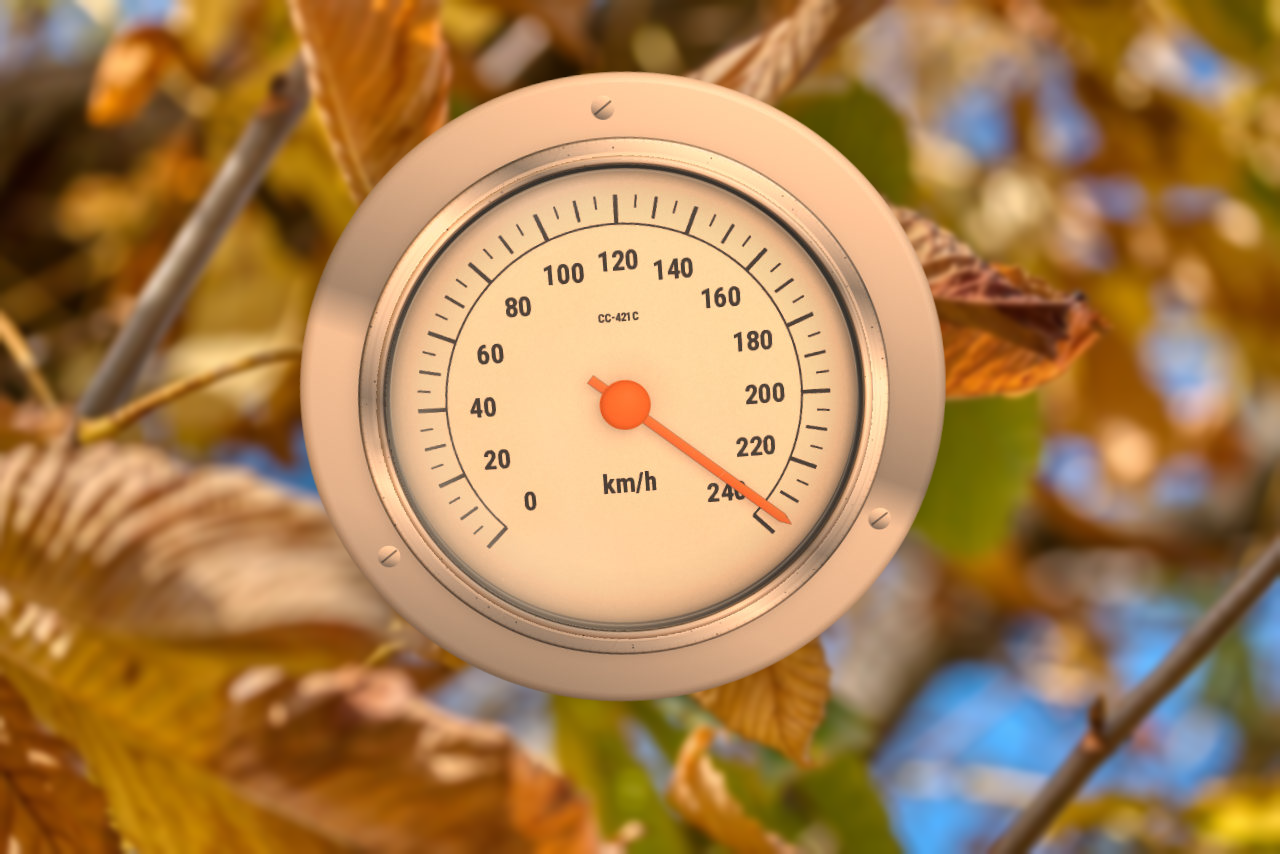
235 km/h
